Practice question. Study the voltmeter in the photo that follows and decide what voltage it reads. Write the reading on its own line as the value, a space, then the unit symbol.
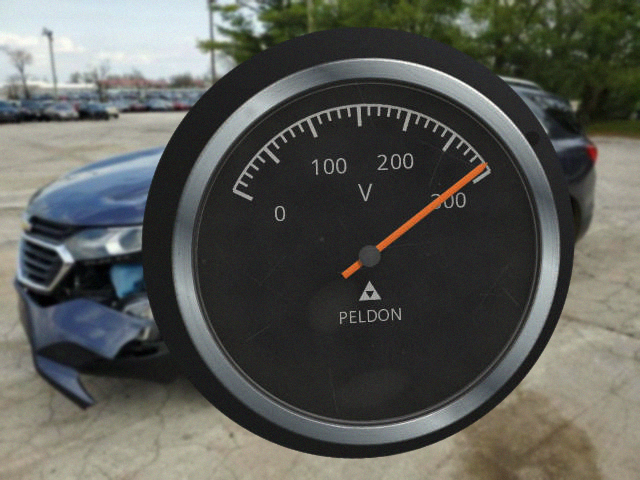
290 V
